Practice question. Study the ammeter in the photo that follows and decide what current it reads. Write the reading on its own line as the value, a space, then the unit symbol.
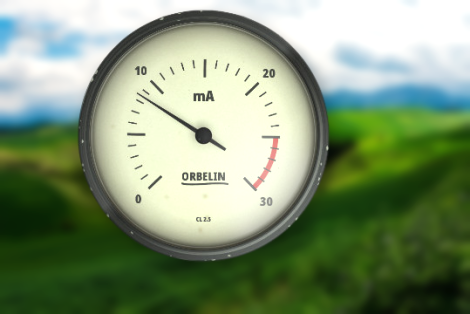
8.5 mA
